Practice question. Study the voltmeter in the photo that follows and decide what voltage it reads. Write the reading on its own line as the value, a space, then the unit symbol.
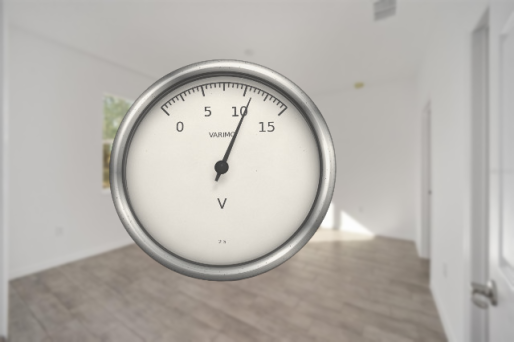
11 V
